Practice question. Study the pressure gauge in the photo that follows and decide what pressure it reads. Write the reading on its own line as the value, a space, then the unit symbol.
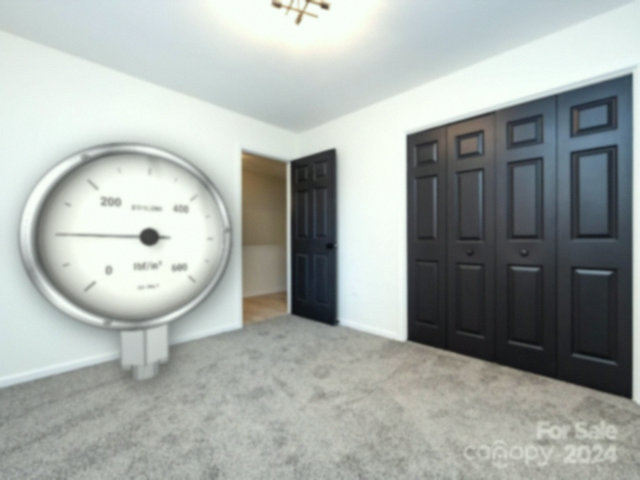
100 psi
